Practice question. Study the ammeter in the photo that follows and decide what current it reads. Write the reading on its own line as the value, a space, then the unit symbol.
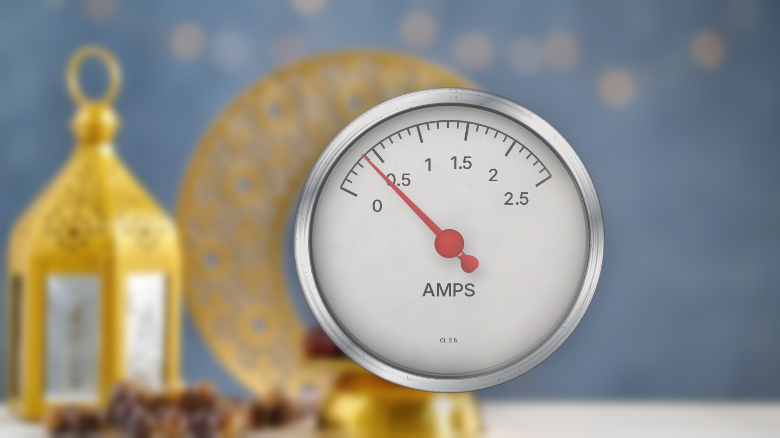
0.4 A
